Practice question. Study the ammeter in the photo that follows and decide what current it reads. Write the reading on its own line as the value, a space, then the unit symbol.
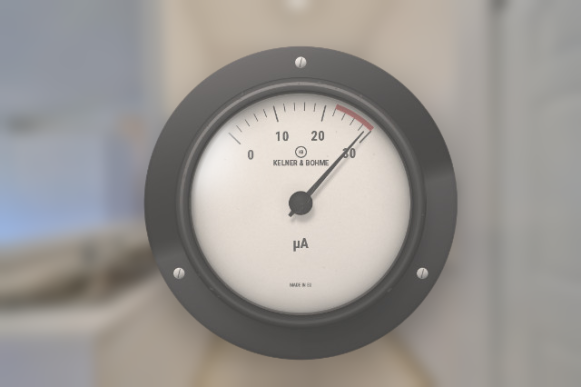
29 µA
